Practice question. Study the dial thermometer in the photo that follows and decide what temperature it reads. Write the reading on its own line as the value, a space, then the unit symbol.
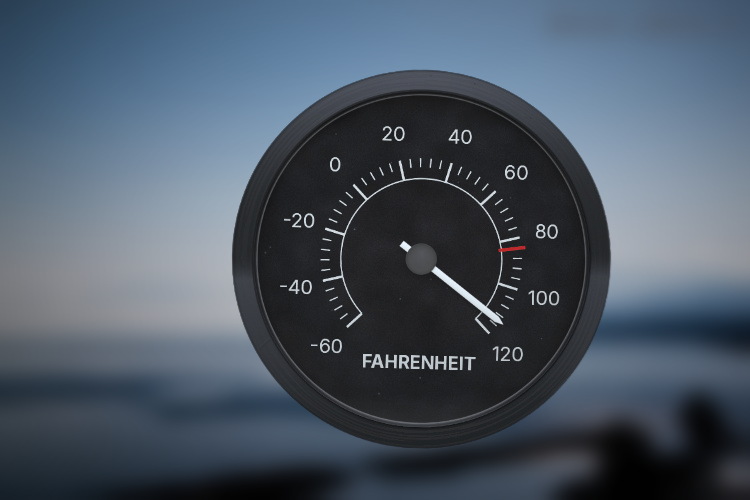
114 °F
